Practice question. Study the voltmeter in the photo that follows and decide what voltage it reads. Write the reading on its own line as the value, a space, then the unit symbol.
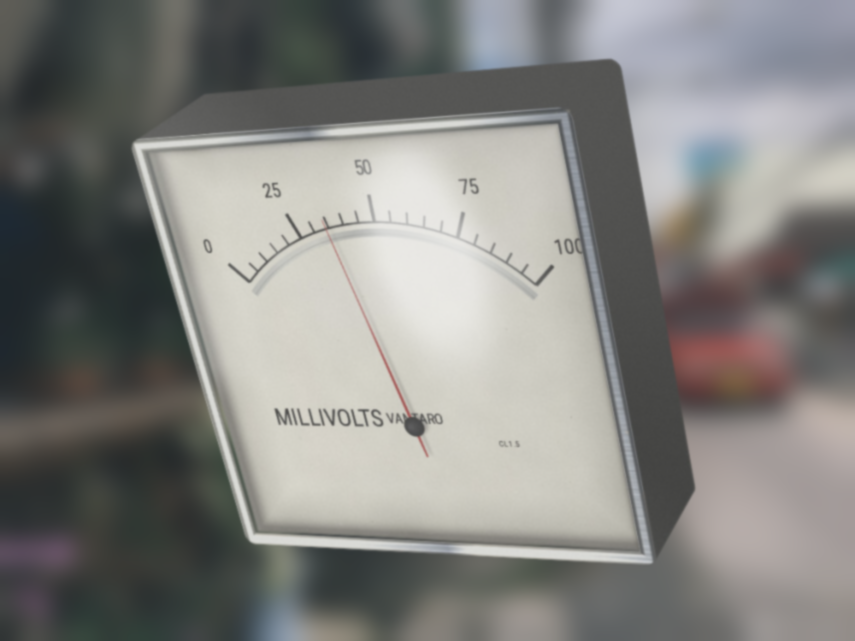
35 mV
